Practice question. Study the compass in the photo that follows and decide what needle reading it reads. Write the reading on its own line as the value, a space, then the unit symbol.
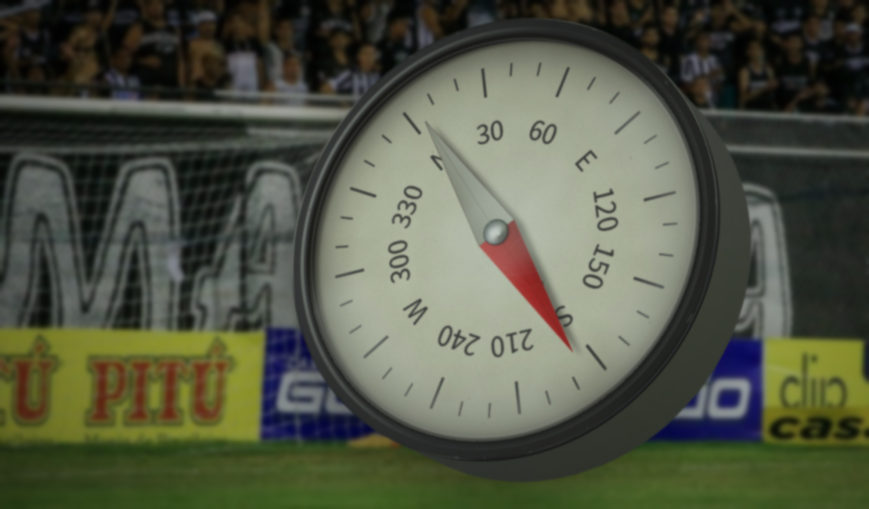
185 °
